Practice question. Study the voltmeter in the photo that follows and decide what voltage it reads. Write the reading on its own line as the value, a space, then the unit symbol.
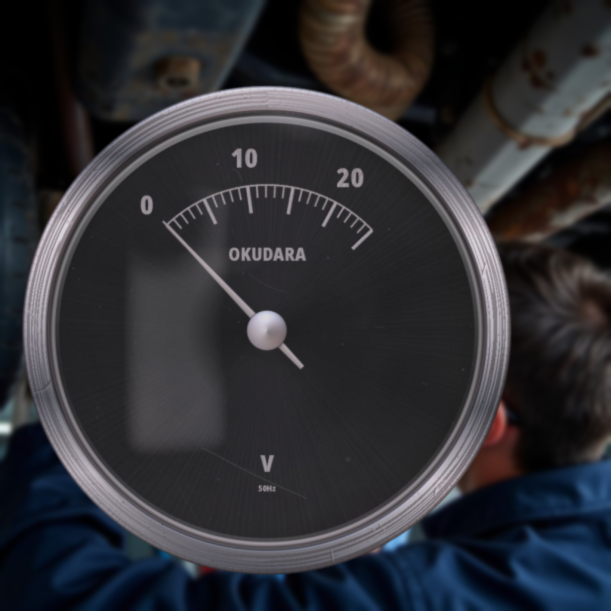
0 V
